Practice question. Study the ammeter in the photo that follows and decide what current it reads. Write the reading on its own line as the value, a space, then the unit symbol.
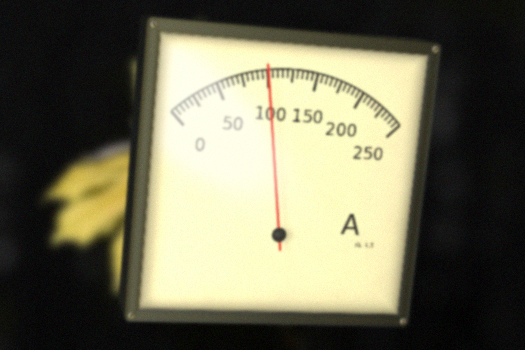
100 A
